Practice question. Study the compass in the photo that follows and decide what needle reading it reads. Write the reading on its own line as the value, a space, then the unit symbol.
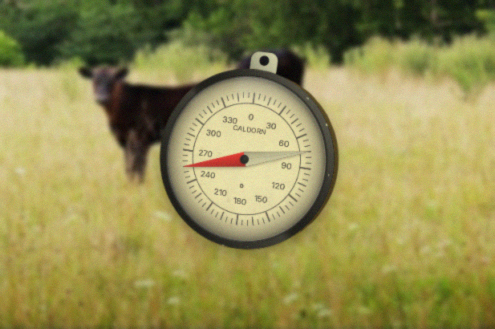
255 °
